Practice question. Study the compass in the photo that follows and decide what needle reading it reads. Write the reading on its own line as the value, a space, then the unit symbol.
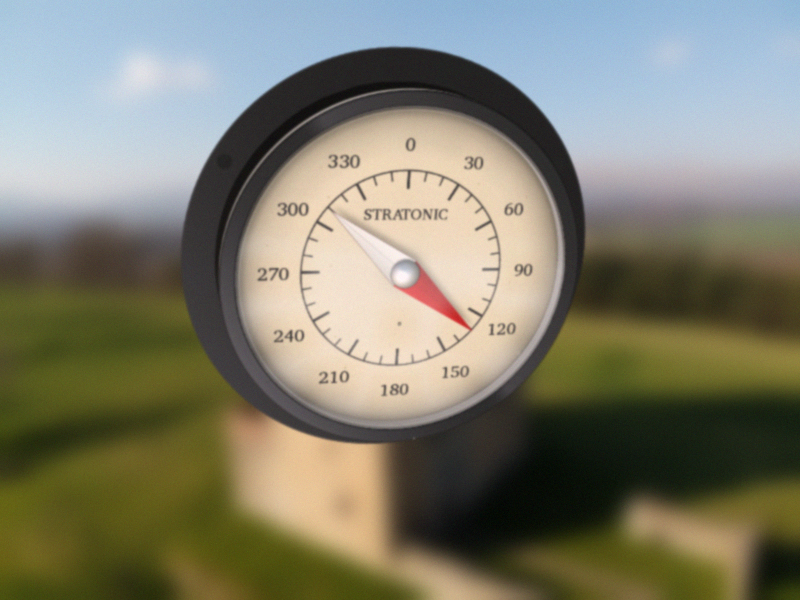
130 °
